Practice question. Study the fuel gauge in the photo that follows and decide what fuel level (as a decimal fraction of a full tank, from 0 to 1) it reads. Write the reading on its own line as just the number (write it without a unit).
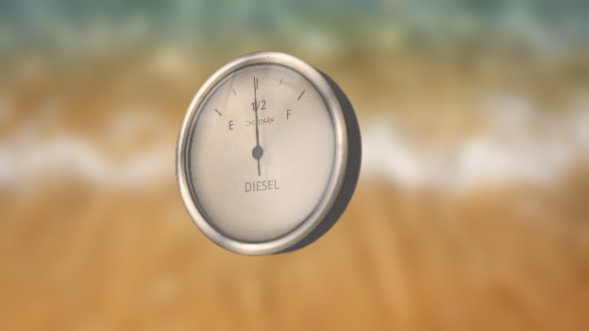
0.5
